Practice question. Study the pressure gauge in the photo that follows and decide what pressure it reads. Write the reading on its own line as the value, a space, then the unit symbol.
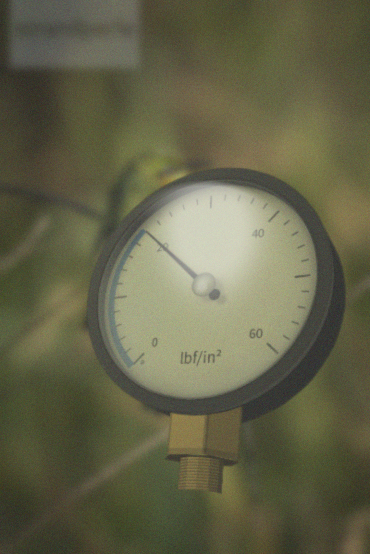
20 psi
